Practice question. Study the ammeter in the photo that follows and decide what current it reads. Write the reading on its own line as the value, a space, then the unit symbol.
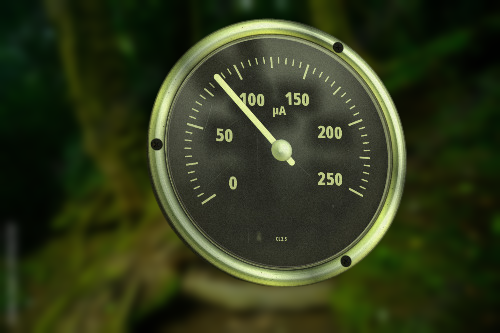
85 µA
